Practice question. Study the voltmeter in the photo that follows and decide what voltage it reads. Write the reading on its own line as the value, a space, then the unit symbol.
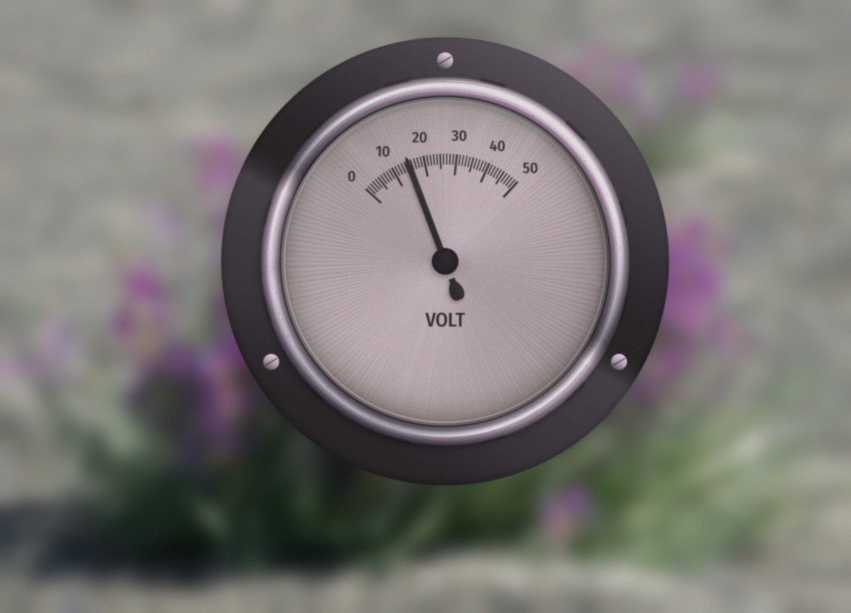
15 V
